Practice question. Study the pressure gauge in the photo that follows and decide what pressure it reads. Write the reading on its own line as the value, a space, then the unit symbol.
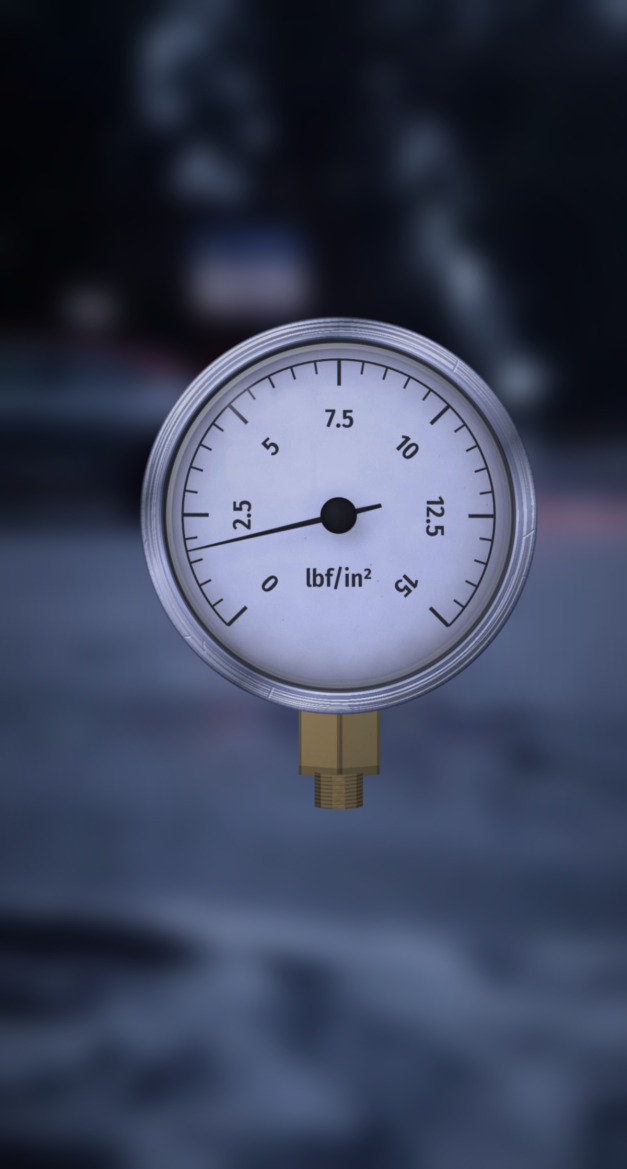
1.75 psi
